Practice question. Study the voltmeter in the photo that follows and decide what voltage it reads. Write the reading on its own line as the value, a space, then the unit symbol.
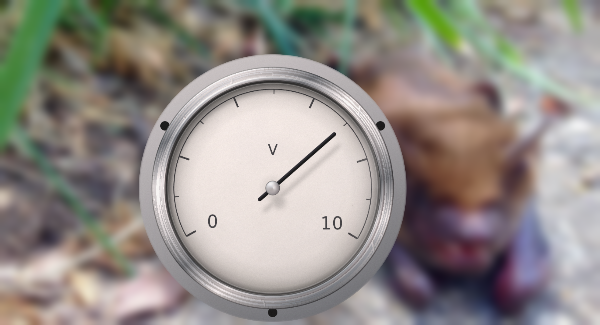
7 V
